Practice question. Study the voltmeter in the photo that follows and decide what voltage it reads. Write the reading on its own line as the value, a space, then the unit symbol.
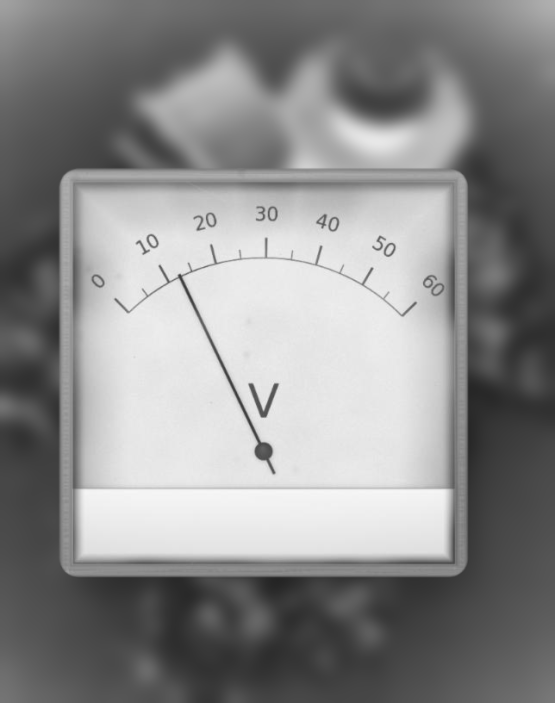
12.5 V
